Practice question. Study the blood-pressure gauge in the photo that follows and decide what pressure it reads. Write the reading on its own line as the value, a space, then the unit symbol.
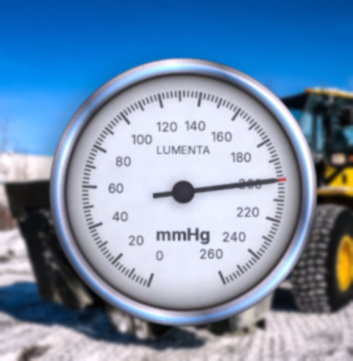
200 mmHg
